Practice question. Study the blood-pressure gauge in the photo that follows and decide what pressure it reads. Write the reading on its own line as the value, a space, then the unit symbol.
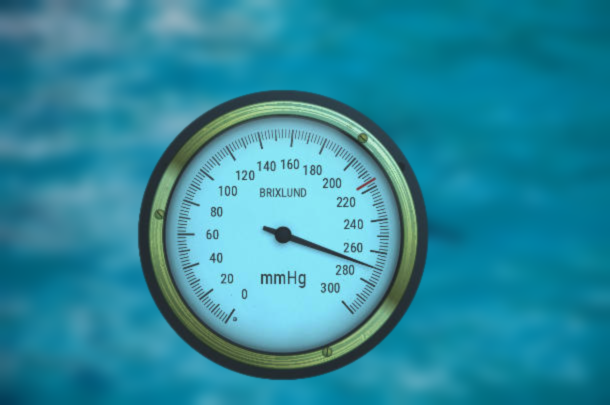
270 mmHg
